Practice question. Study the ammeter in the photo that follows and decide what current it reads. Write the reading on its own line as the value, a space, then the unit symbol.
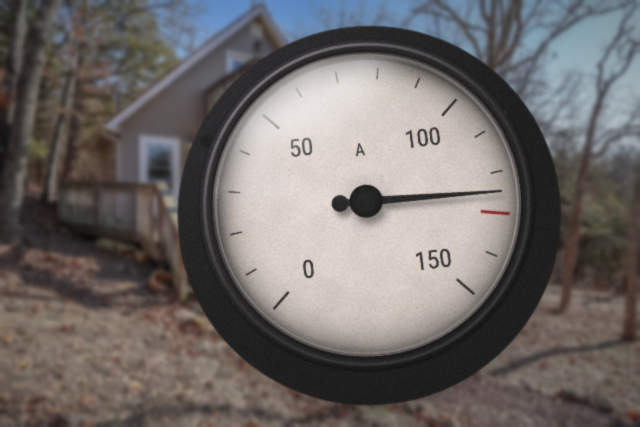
125 A
